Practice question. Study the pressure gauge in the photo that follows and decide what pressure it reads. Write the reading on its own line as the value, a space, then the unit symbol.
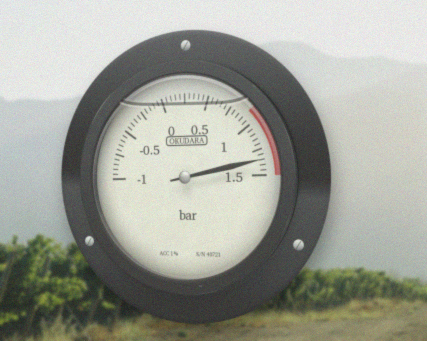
1.35 bar
